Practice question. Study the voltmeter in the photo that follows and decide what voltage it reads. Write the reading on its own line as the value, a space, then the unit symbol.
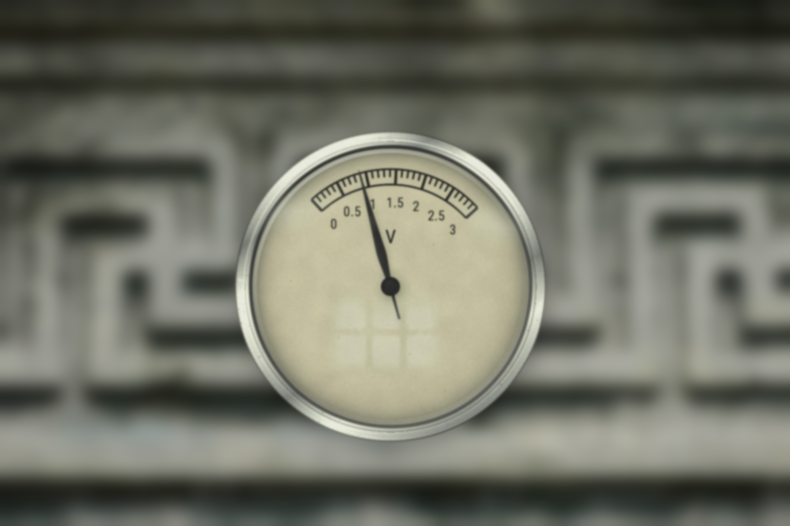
0.9 V
